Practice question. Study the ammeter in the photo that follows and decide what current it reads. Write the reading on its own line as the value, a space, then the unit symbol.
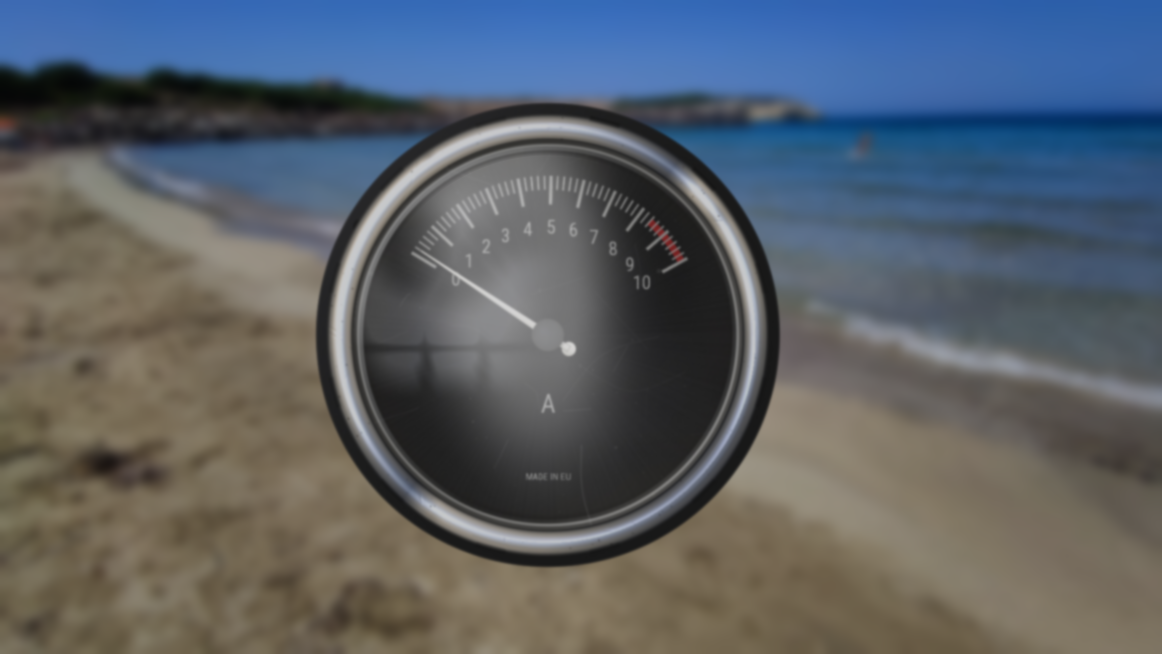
0.2 A
